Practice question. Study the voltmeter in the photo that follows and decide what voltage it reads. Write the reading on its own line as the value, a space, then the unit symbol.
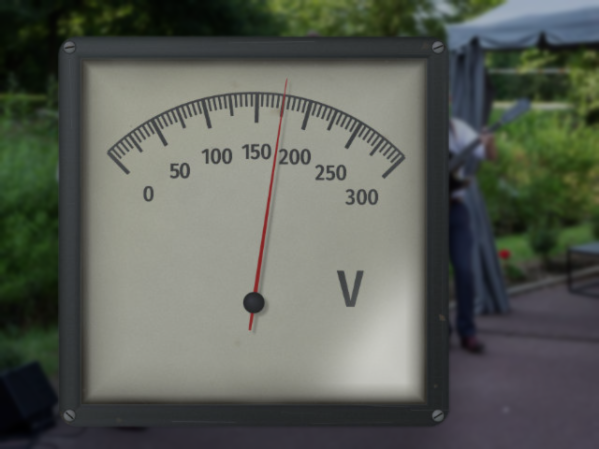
175 V
